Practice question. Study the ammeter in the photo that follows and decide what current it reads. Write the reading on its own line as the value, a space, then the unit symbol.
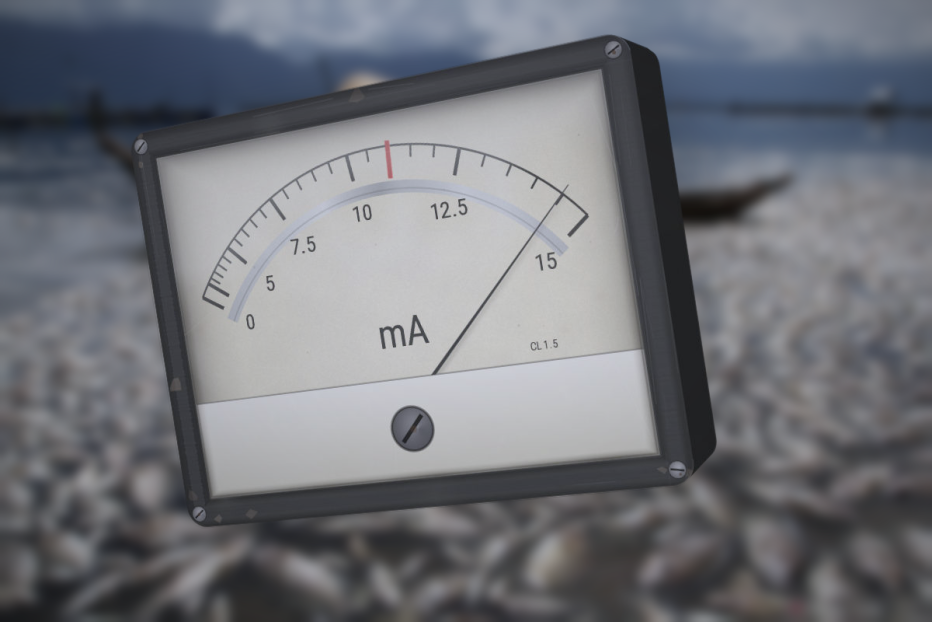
14.5 mA
